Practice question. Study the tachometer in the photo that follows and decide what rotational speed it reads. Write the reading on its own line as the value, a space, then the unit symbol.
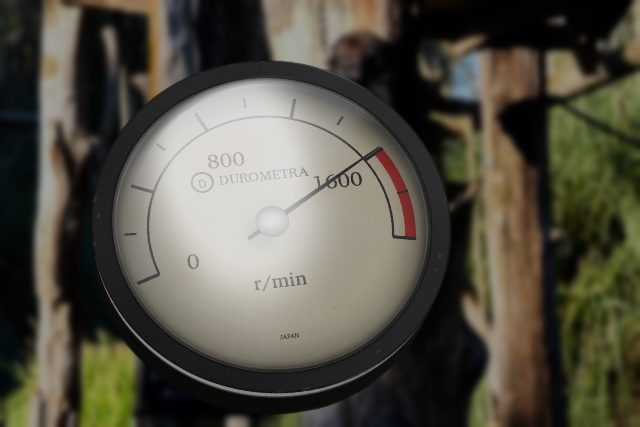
1600 rpm
